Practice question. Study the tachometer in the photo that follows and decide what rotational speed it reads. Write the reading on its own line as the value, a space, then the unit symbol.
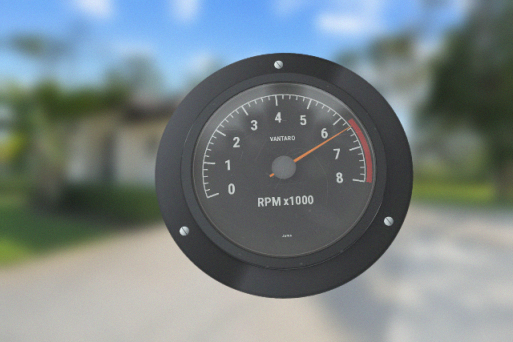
6400 rpm
